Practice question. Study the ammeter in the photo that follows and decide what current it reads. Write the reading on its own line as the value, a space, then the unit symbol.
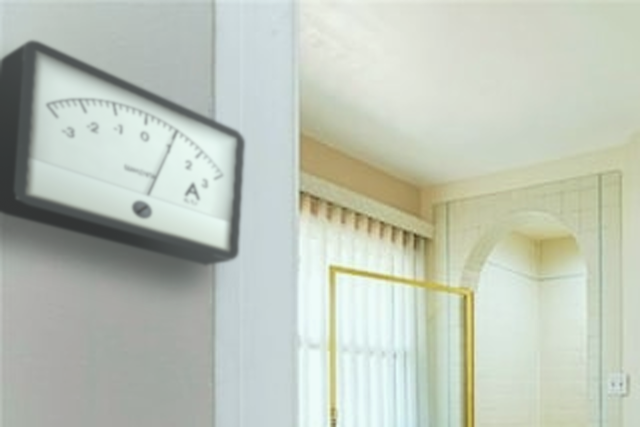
1 A
